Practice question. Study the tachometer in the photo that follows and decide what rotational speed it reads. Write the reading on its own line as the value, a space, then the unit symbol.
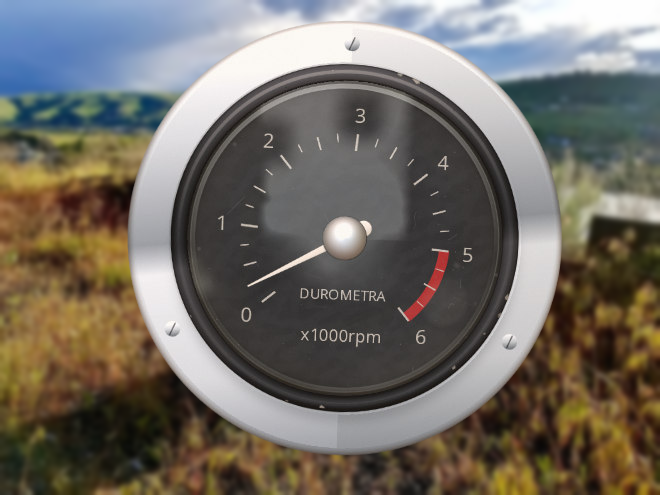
250 rpm
